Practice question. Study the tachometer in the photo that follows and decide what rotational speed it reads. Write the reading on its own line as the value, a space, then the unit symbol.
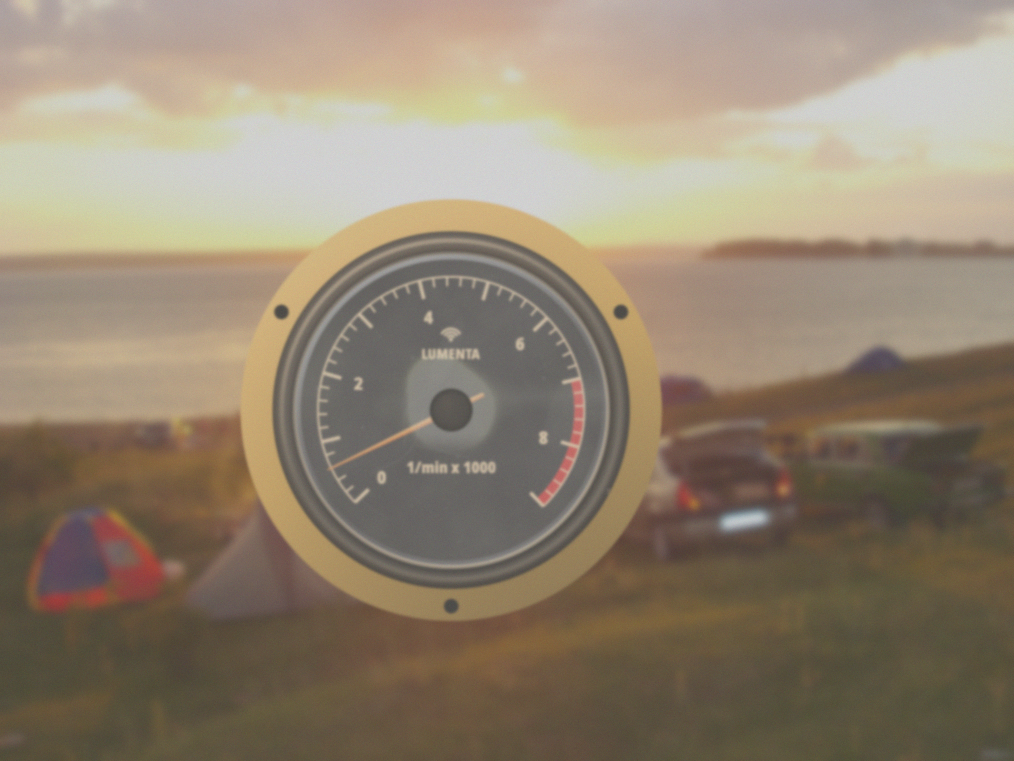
600 rpm
